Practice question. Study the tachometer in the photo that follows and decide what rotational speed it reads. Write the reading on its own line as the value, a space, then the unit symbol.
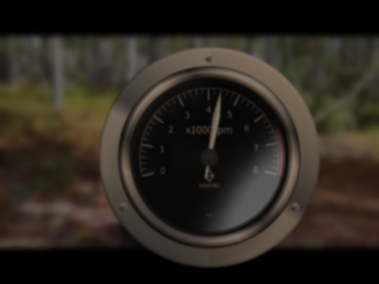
4400 rpm
